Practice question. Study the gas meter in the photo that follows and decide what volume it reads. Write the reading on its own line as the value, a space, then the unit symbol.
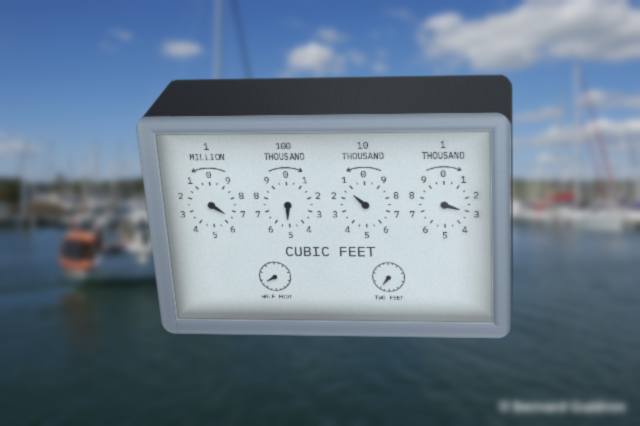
651300 ft³
